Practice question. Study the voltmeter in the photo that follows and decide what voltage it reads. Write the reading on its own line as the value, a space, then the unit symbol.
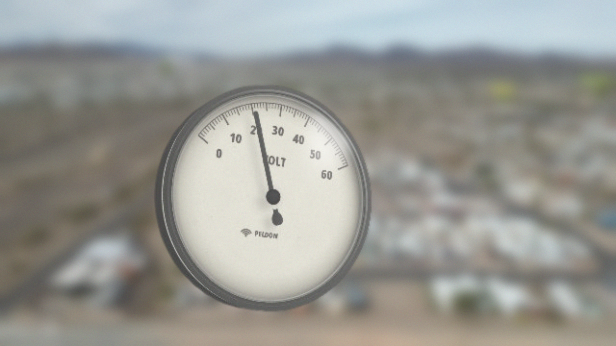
20 V
